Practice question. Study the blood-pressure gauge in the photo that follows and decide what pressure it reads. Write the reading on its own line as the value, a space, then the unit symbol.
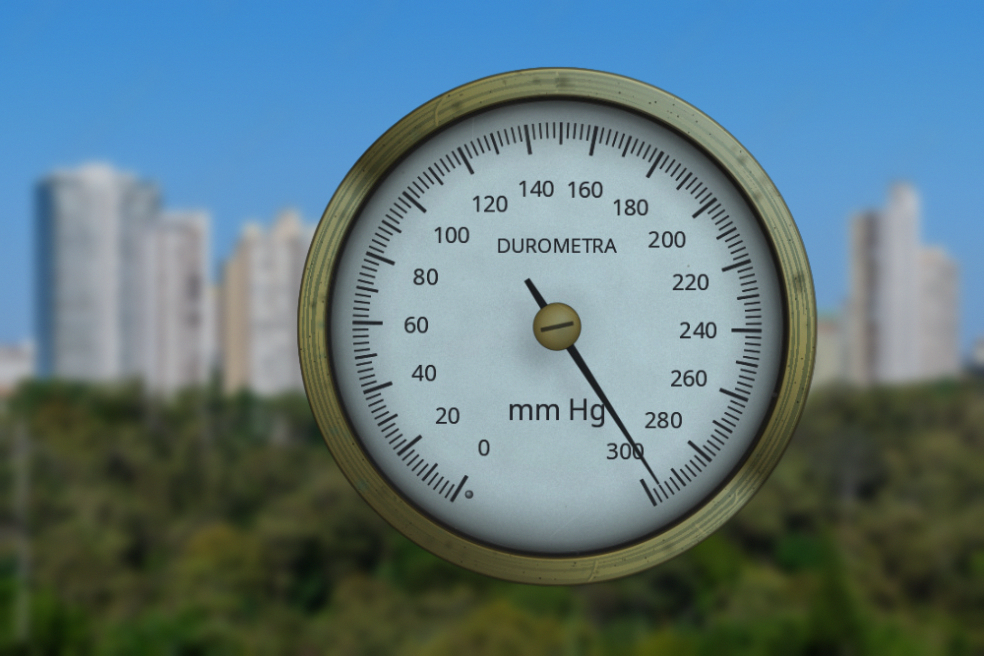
296 mmHg
